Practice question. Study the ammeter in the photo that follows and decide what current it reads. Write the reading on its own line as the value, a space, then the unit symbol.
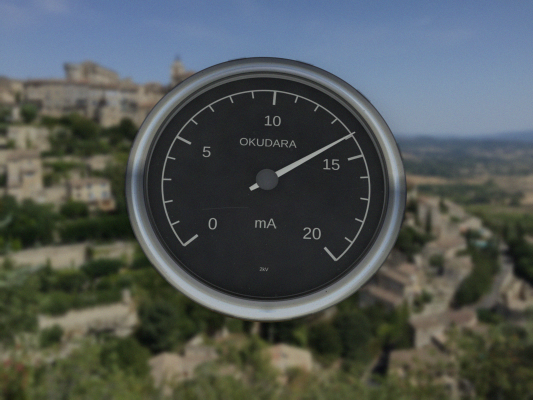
14 mA
